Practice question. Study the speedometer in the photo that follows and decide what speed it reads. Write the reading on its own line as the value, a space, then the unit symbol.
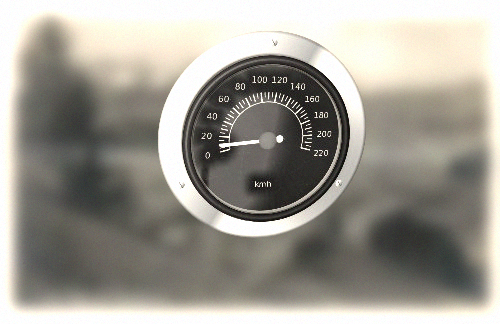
10 km/h
